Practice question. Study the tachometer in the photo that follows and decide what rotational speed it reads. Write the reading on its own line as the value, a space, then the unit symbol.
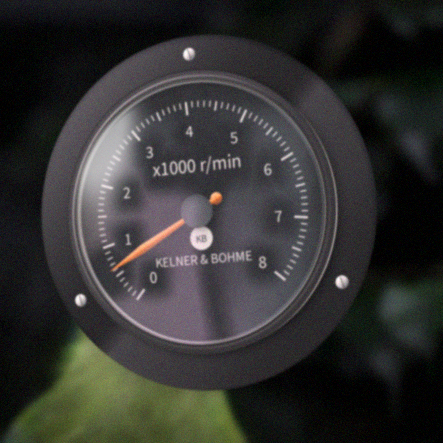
600 rpm
